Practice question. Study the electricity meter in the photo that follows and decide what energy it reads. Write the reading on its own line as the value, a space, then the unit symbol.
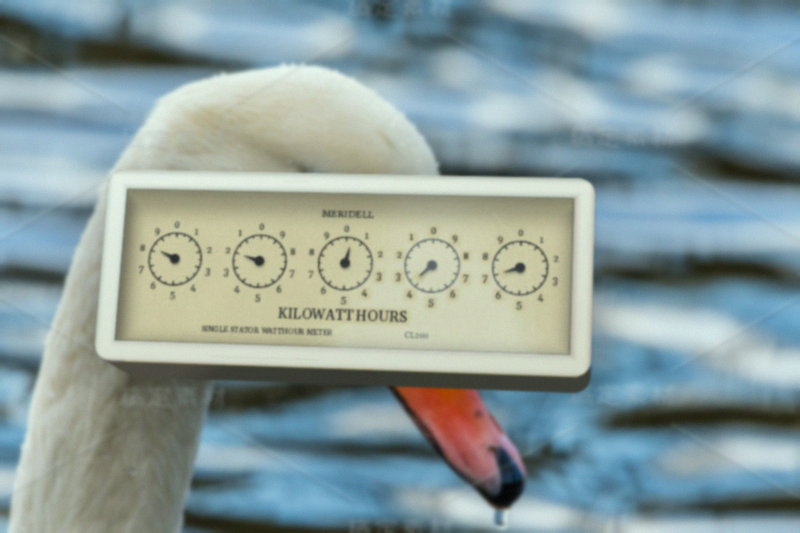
82037 kWh
